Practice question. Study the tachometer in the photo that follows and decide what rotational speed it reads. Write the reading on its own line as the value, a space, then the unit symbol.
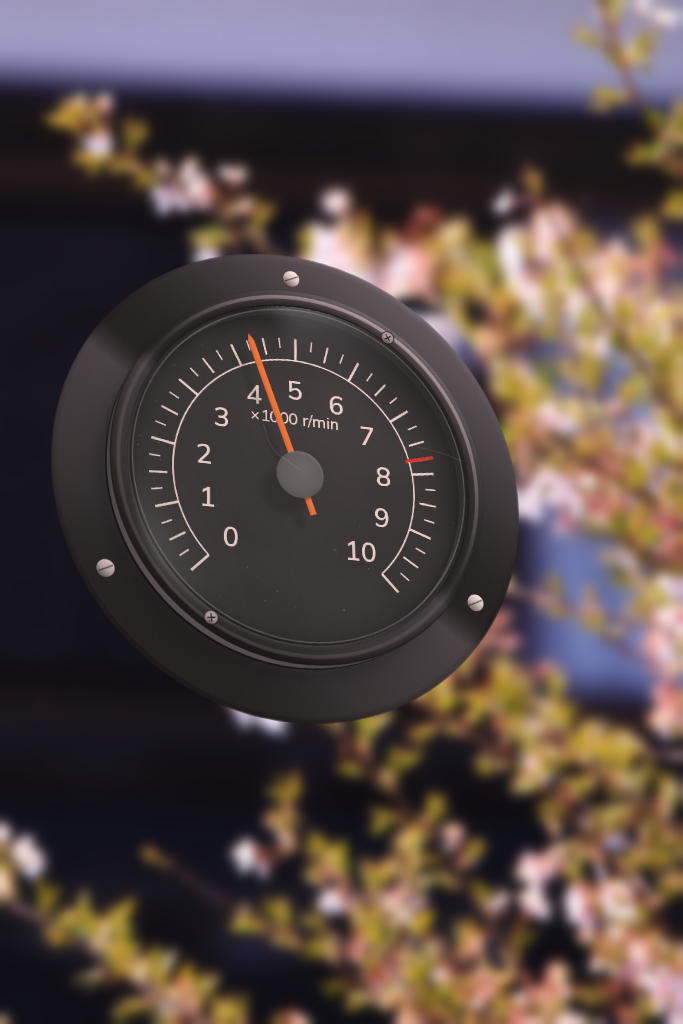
4250 rpm
